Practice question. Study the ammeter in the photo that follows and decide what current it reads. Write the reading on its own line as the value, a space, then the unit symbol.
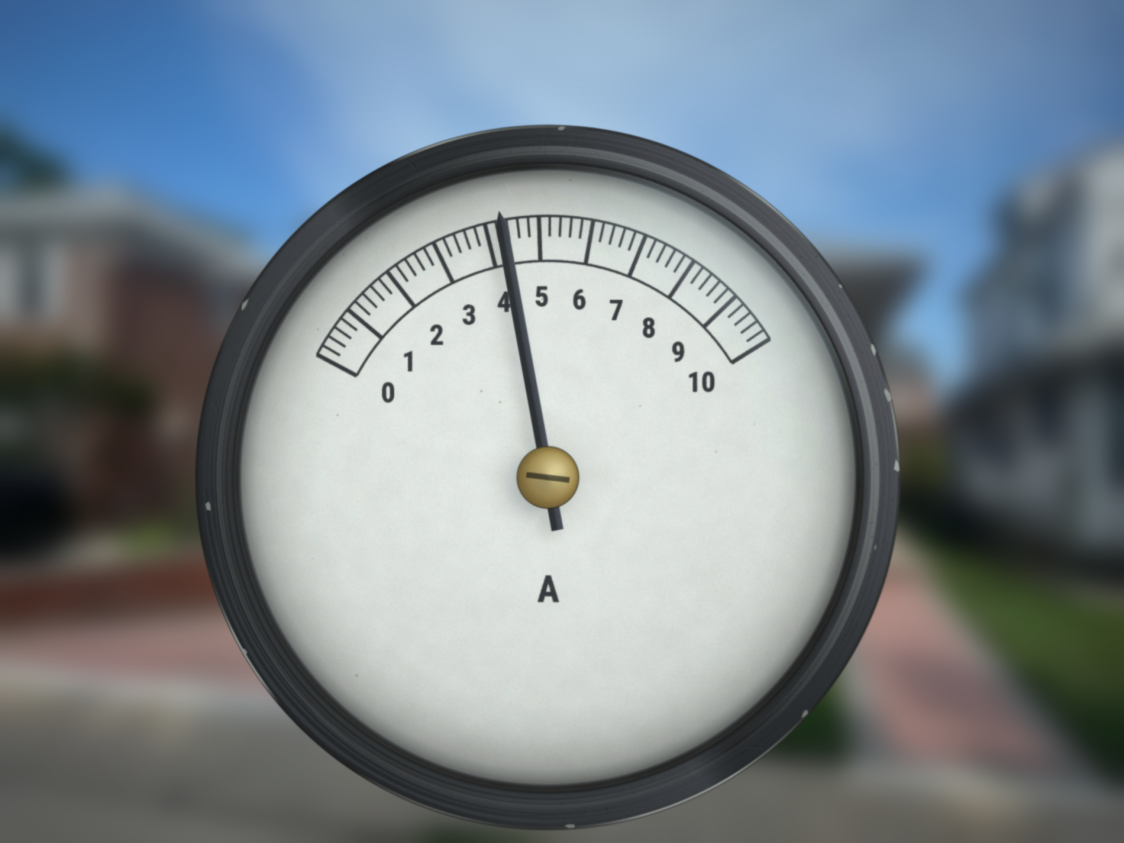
4.3 A
